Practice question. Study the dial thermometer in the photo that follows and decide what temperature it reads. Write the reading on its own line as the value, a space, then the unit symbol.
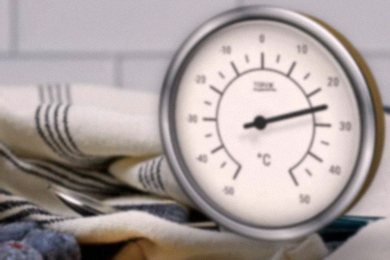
25 °C
